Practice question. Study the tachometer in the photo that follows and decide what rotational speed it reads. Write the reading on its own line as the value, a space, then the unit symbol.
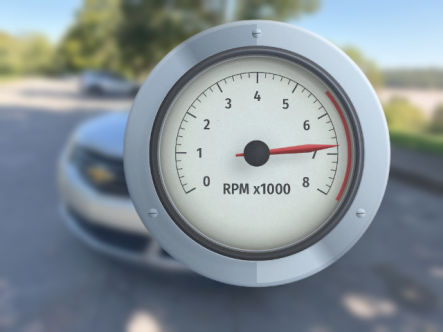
6800 rpm
